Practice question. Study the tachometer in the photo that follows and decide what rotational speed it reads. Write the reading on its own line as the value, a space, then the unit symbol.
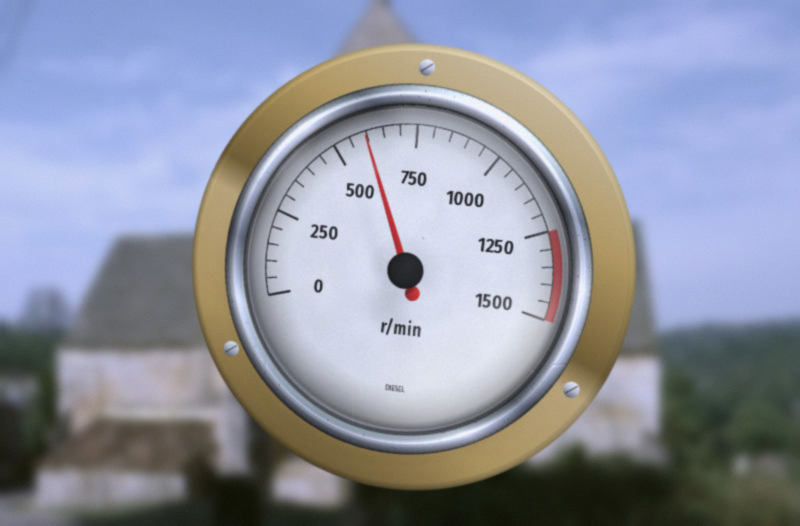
600 rpm
